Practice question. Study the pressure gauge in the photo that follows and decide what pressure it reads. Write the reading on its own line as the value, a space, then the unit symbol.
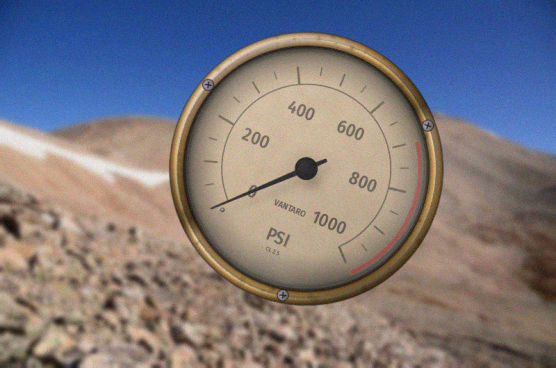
0 psi
